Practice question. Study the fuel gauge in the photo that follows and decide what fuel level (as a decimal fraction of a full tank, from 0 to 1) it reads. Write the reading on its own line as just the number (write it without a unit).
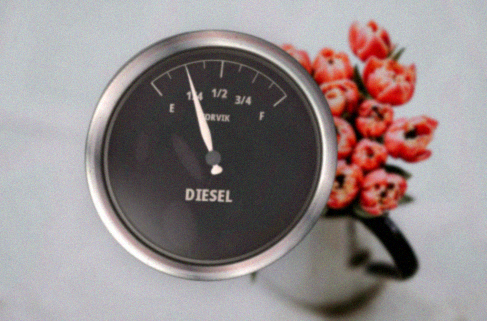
0.25
